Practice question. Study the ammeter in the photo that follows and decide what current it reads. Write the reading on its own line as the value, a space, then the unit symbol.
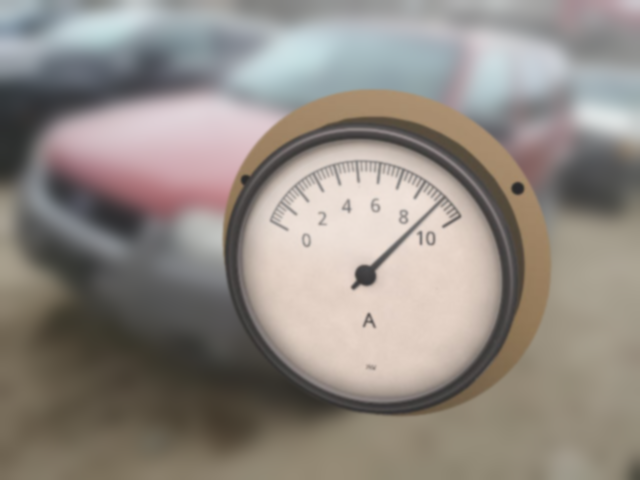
9 A
